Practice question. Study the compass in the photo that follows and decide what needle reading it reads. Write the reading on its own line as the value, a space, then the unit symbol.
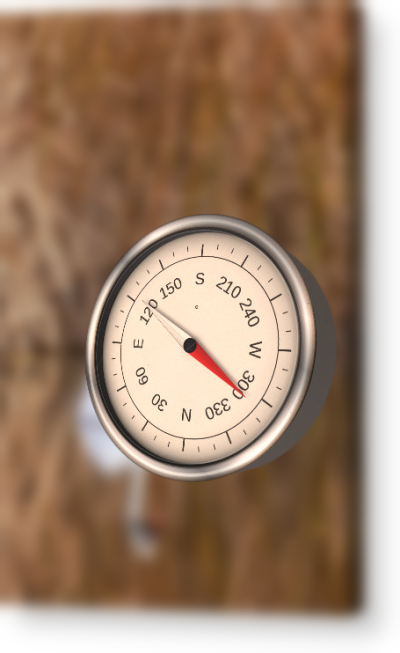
305 °
